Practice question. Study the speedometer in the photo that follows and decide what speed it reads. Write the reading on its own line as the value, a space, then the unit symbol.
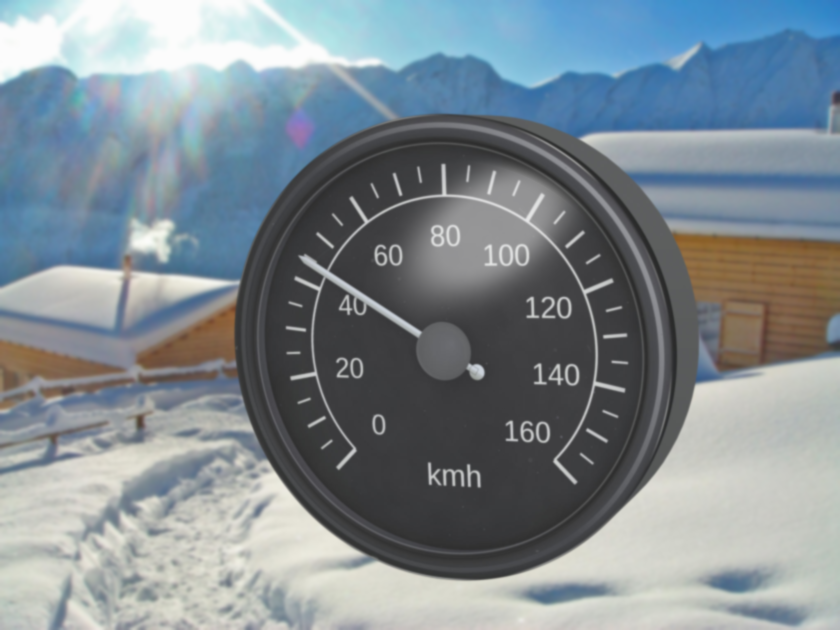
45 km/h
